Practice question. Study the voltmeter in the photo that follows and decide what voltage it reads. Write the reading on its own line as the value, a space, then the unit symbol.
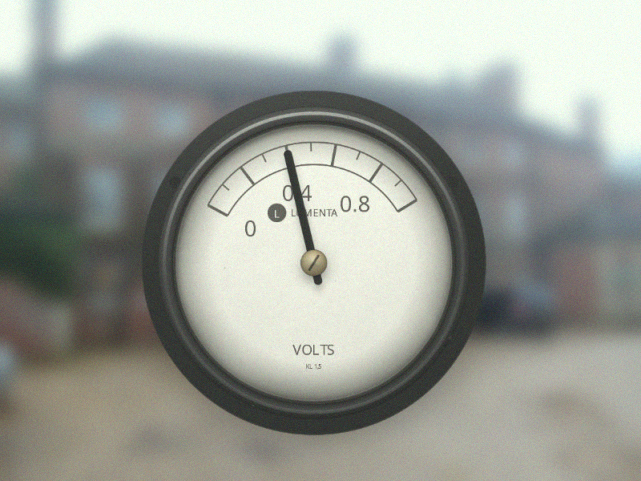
0.4 V
